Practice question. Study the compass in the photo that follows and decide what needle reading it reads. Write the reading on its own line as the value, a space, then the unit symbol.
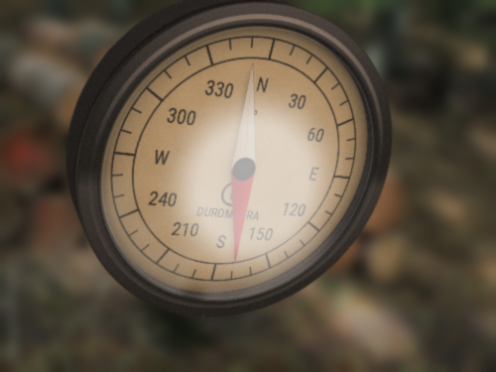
170 °
